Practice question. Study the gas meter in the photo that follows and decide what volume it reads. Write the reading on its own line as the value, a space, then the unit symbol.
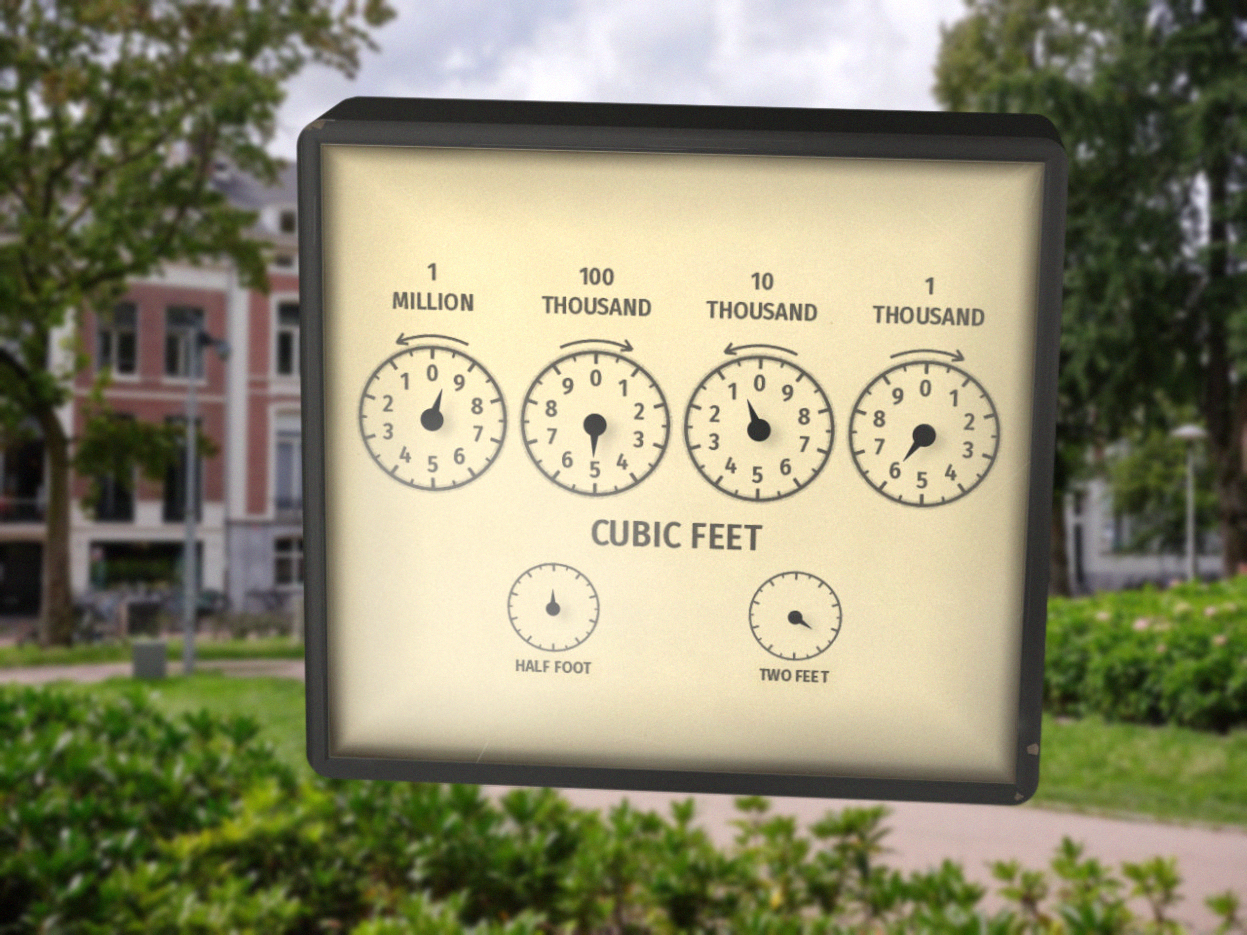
950600 ft³
